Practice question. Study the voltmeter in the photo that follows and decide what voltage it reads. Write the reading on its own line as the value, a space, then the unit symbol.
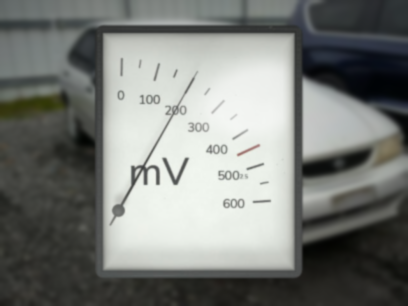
200 mV
